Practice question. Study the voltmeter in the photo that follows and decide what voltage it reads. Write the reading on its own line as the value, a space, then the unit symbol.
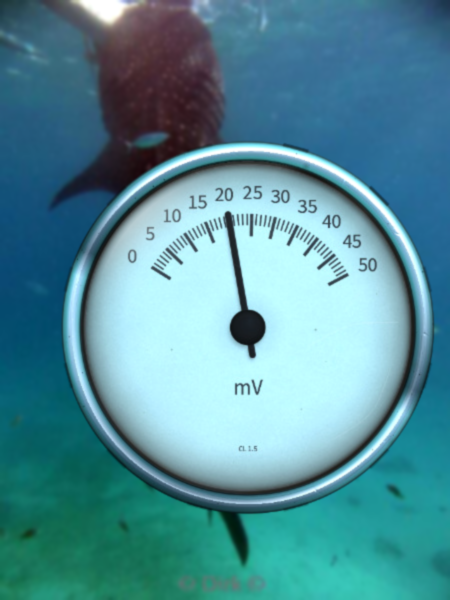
20 mV
